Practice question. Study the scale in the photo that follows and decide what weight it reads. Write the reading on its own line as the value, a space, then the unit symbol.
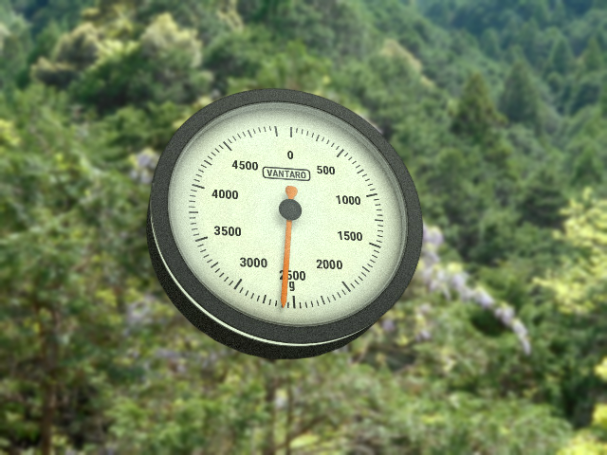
2600 g
